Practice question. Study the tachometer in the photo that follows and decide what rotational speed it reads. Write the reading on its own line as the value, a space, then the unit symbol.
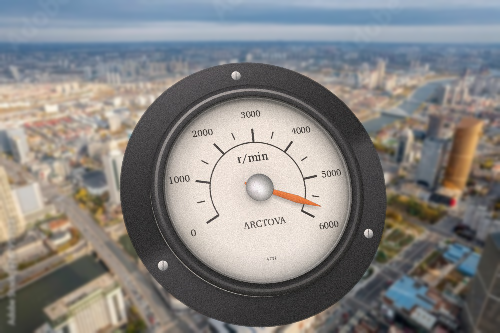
5750 rpm
